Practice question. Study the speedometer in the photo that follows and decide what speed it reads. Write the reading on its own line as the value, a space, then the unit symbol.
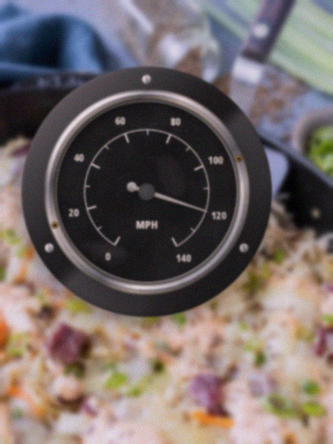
120 mph
